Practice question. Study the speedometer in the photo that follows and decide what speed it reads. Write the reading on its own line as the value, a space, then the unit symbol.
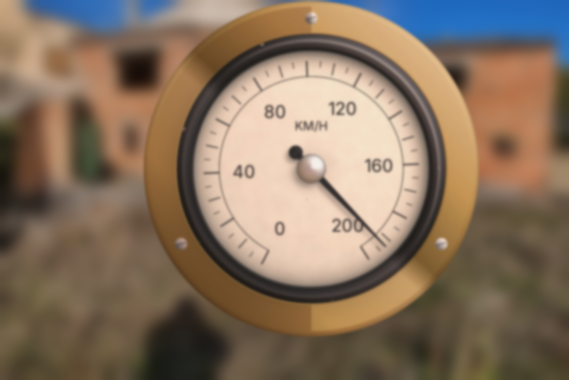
192.5 km/h
